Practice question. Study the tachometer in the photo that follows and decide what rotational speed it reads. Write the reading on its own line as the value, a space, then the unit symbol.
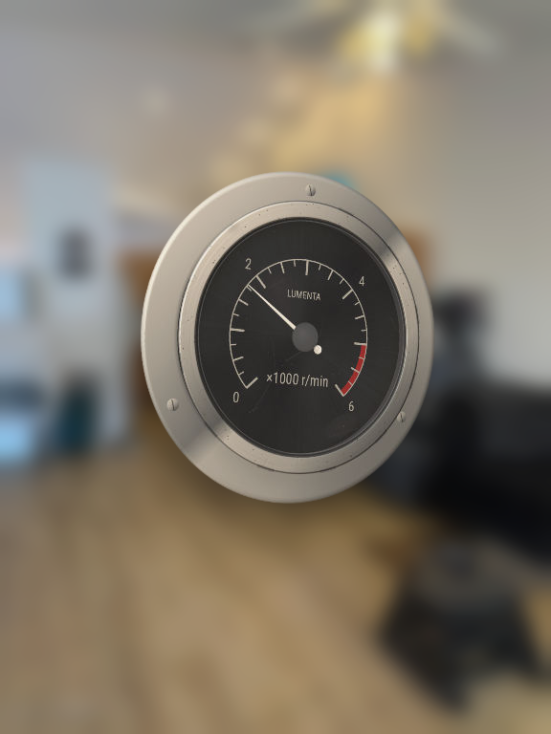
1750 rpm
